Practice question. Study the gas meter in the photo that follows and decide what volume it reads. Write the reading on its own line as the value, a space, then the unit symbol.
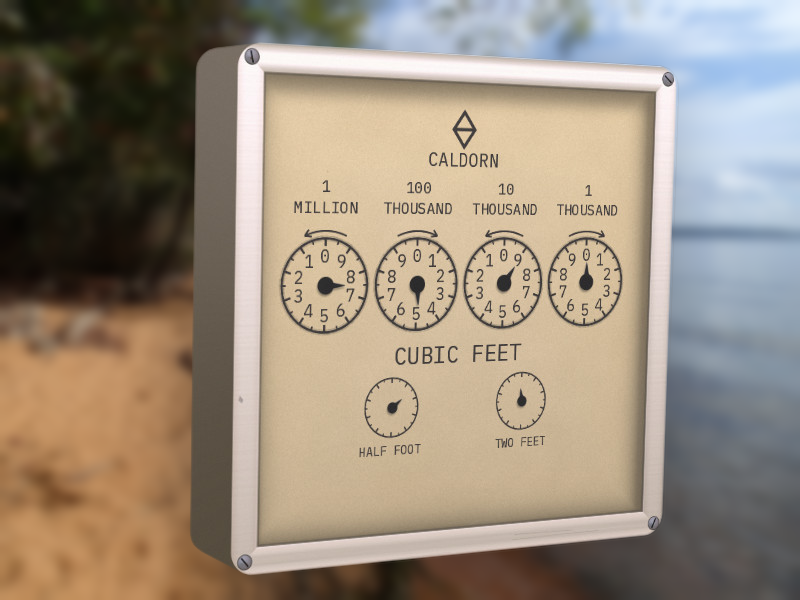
749000 ft³
